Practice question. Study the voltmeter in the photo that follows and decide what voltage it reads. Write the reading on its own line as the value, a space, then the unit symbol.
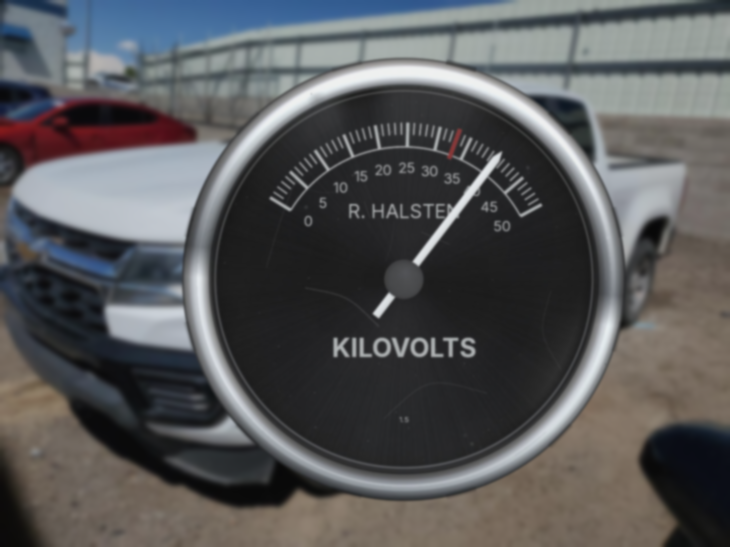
40 kV
